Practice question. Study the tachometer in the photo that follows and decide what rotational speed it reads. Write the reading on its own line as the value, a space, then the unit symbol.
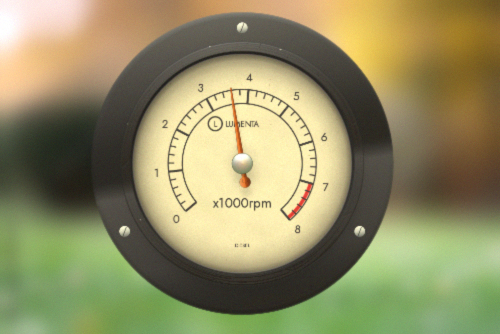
3600 rpm
